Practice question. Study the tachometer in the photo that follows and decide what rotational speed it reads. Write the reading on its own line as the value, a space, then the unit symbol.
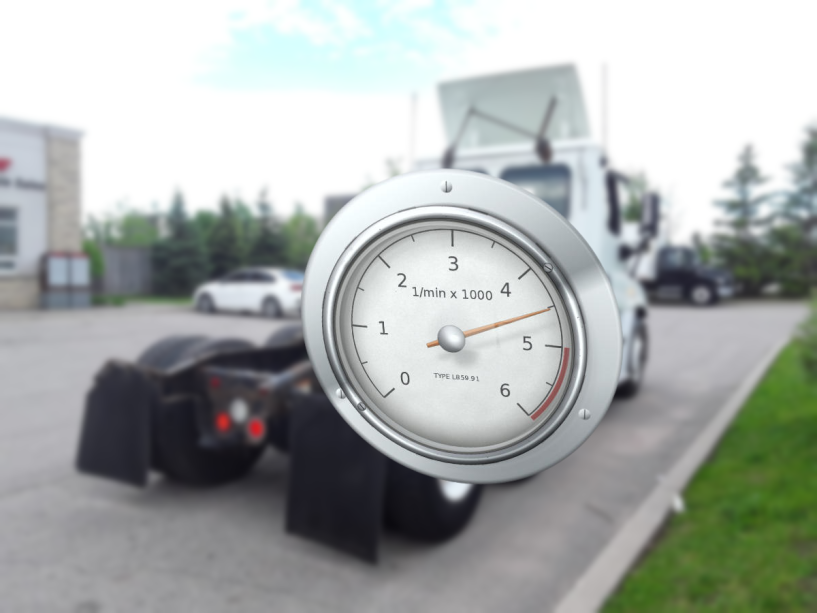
4500 rpm
